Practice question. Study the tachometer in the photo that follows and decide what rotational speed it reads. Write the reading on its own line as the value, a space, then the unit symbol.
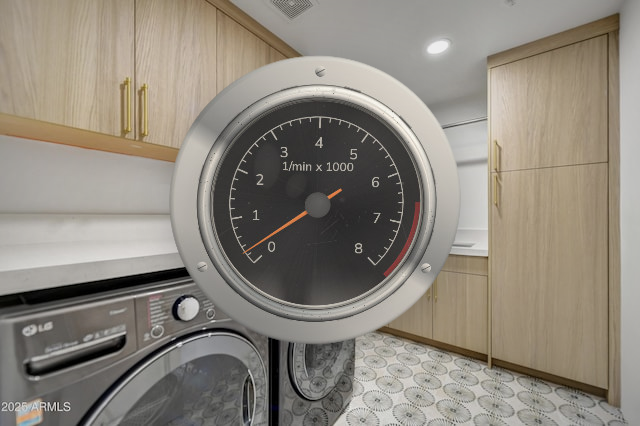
300 rpm
